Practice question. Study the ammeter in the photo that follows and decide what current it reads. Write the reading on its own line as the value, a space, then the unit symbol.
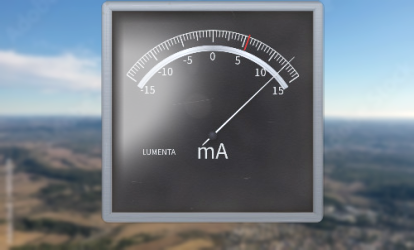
12.5 mA
